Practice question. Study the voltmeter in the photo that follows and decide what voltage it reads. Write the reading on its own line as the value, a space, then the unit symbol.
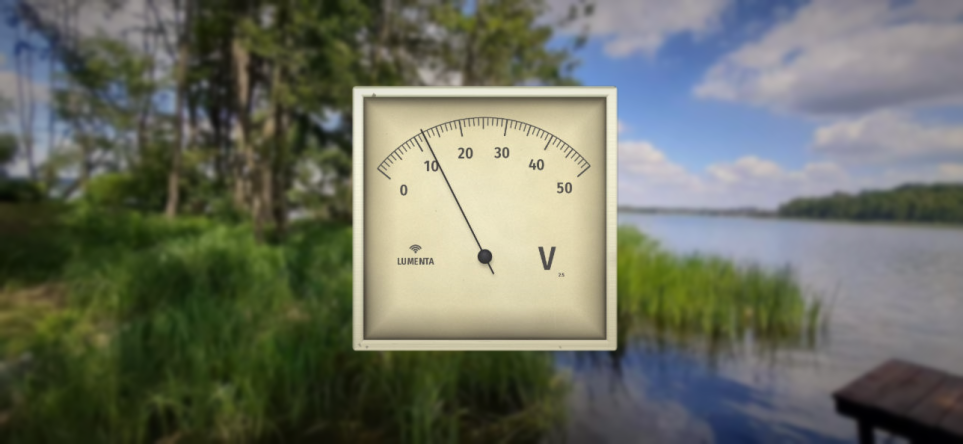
12 V
